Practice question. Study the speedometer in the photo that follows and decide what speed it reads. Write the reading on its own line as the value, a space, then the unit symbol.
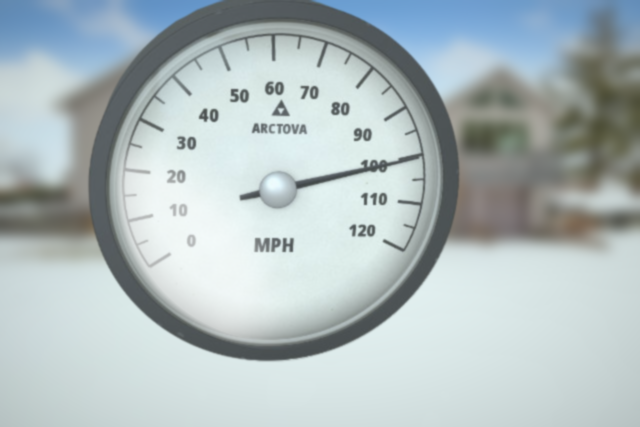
100 mph
